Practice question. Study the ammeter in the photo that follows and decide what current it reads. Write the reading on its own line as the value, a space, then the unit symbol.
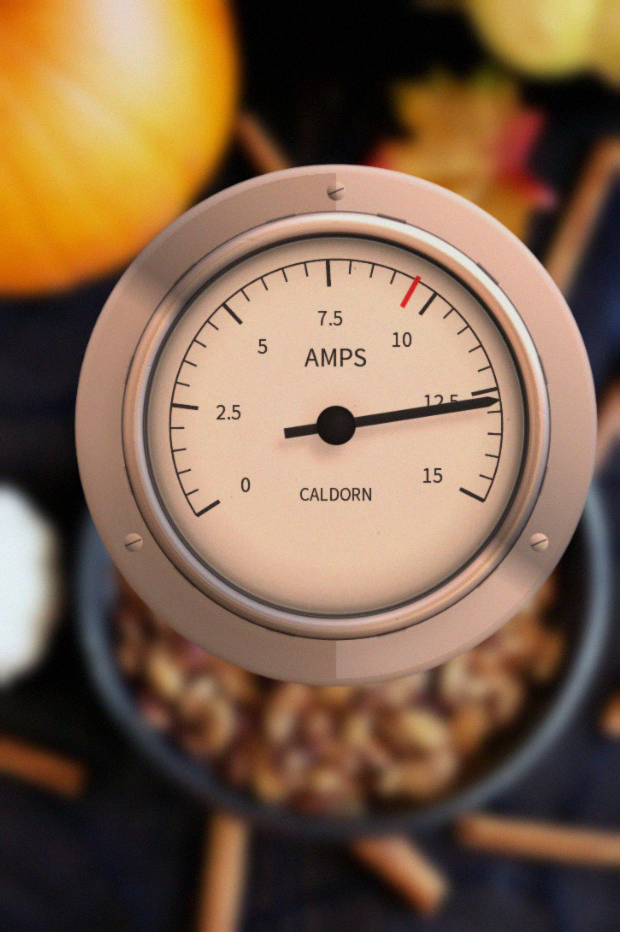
12.75 A
